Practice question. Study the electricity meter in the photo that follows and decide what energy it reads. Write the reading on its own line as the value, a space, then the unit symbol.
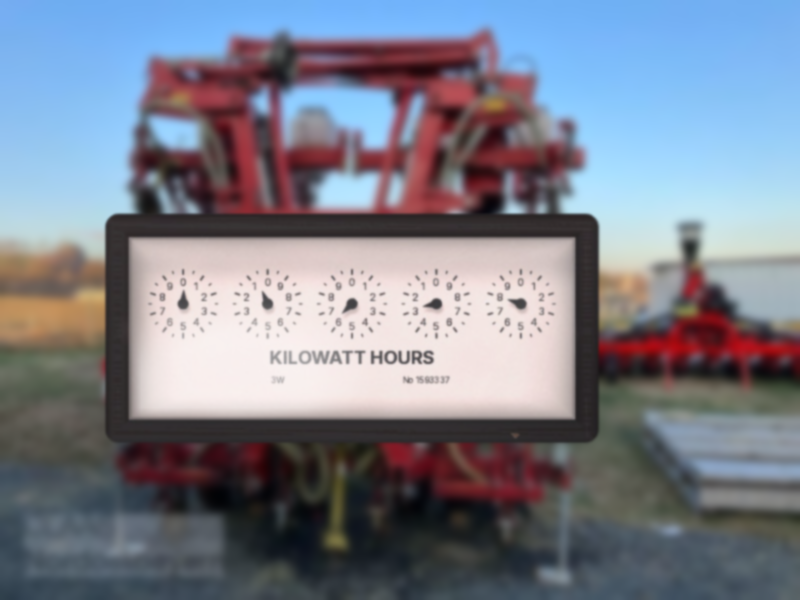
628 kWh
